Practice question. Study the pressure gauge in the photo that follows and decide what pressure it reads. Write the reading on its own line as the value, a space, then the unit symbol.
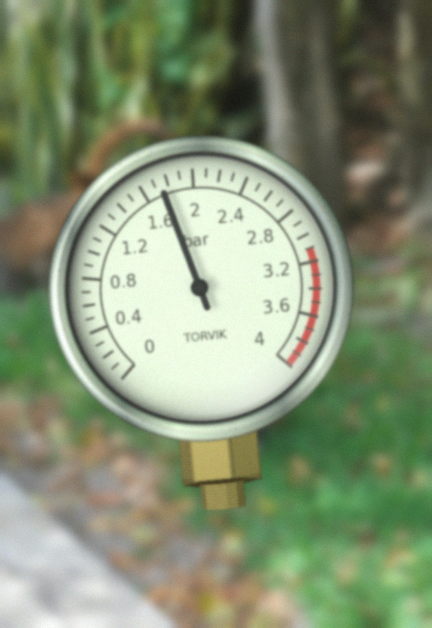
1.75 bar
